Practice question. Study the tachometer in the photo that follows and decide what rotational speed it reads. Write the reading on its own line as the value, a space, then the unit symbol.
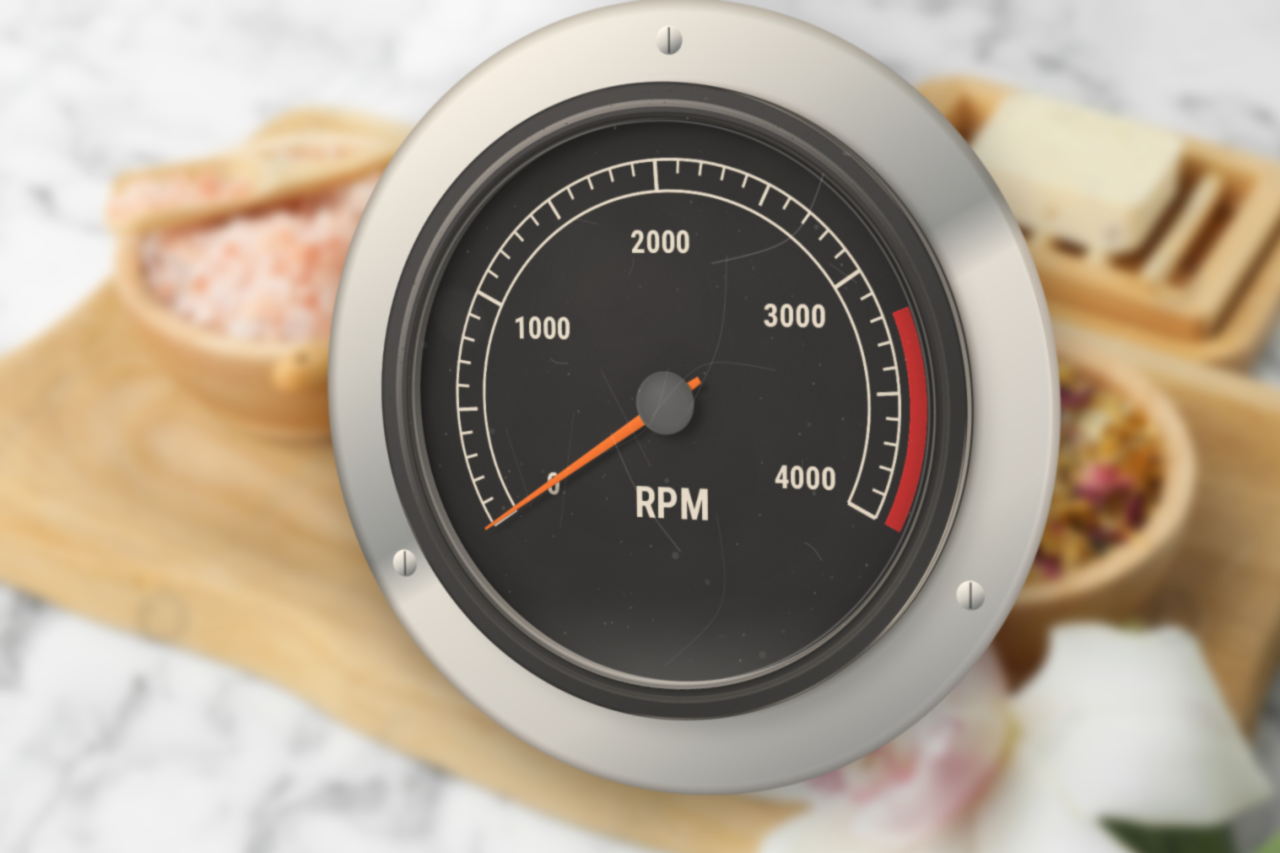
0 rpm
